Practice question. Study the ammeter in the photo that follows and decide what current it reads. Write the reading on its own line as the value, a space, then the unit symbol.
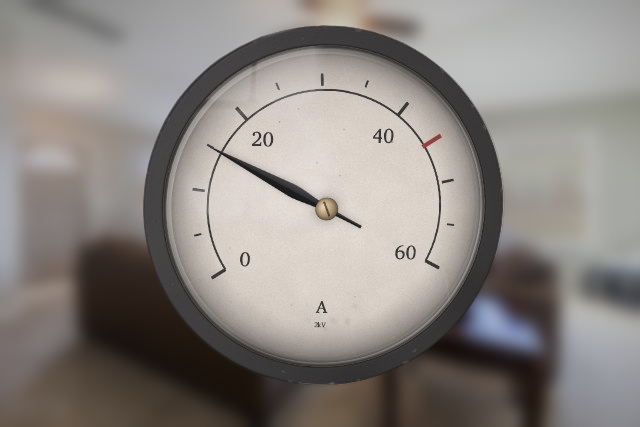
15 A
